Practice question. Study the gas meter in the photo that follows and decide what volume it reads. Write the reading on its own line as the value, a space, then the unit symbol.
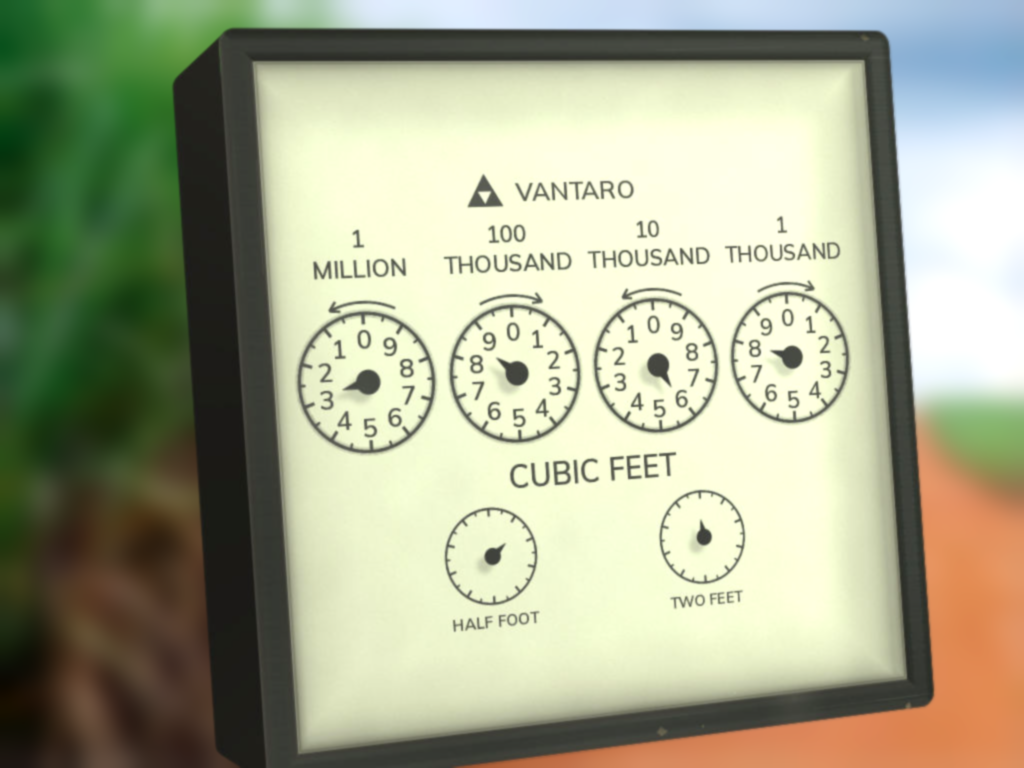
285800 ft³
